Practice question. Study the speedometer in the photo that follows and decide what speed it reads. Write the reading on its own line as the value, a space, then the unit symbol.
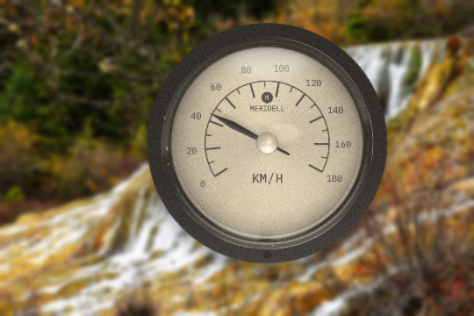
45 km/h
